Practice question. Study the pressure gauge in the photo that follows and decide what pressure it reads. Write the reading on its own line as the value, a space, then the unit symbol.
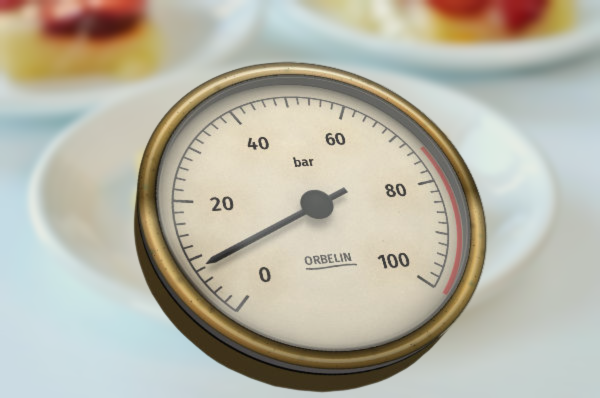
8 bar
